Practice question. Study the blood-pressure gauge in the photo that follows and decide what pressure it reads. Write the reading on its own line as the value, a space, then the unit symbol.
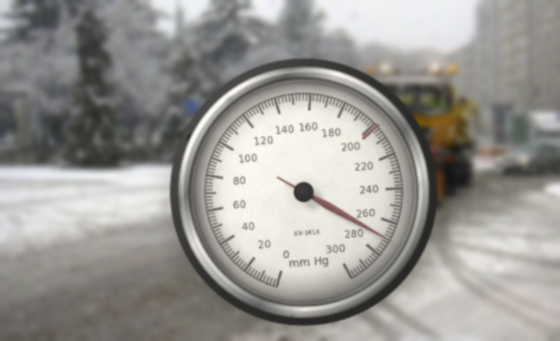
270 mmHg
